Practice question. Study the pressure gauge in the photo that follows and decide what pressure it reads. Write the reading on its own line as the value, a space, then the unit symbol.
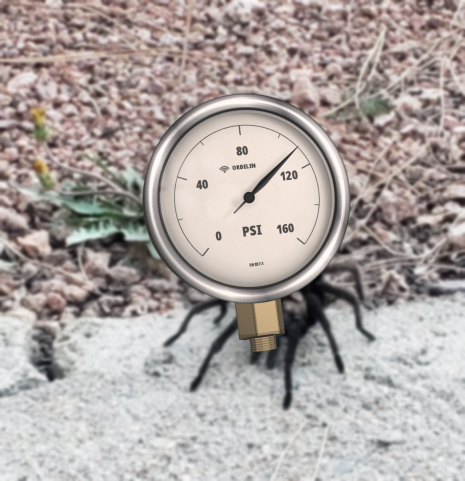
110 psi
